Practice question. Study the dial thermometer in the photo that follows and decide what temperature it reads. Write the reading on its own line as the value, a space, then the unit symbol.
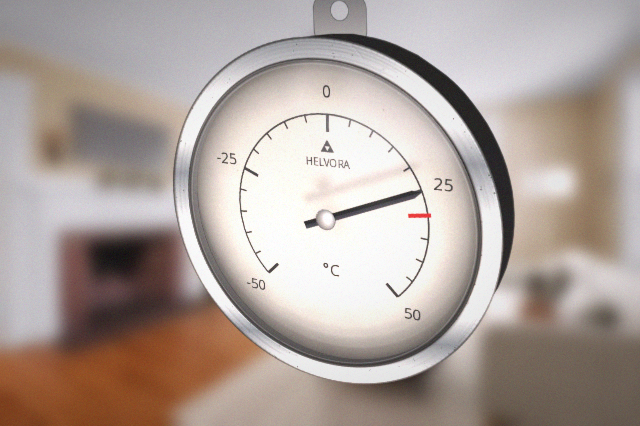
25 °C
